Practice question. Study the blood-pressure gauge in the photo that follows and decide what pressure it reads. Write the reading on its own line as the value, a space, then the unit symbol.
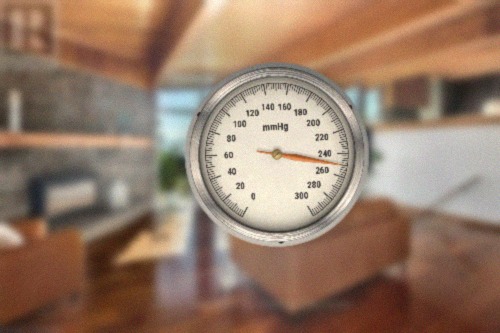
250 mmHg
